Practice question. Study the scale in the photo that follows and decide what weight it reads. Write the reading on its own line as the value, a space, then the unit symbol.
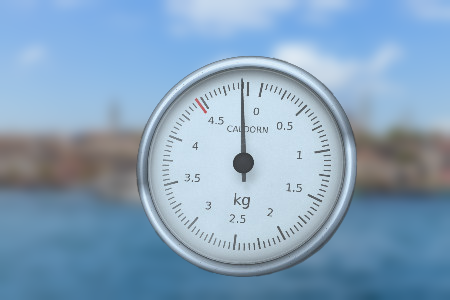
4.95 kg
